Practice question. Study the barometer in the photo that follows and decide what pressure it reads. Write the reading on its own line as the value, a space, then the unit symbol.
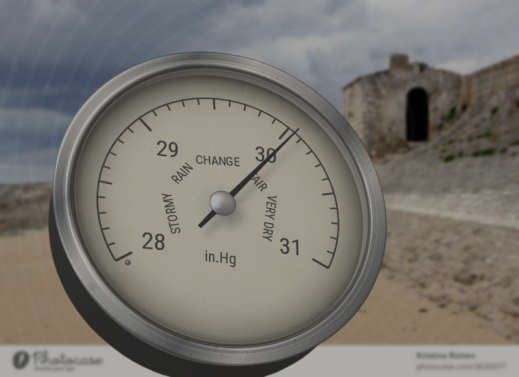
30.05 inHg
